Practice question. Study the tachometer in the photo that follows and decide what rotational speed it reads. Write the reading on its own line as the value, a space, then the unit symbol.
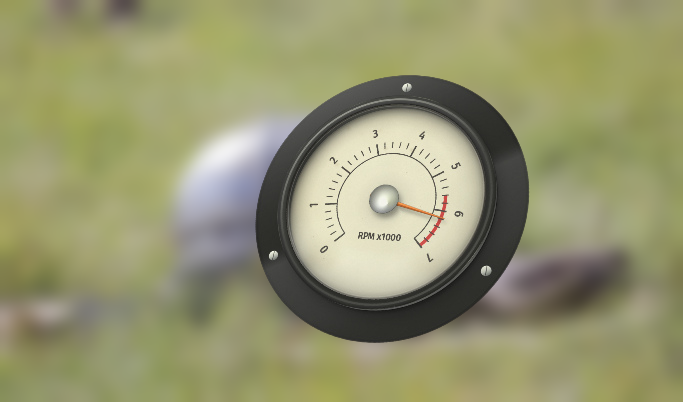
6200 rpm
